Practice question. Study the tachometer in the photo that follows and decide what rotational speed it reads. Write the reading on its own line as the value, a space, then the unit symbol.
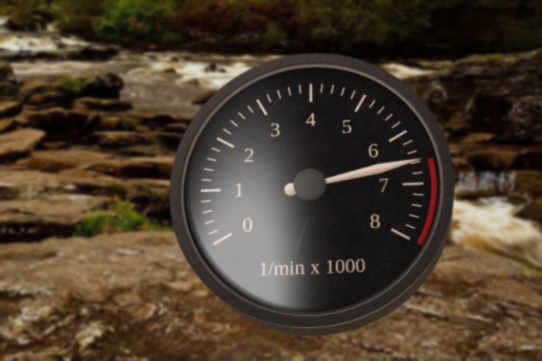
6600 rpm
